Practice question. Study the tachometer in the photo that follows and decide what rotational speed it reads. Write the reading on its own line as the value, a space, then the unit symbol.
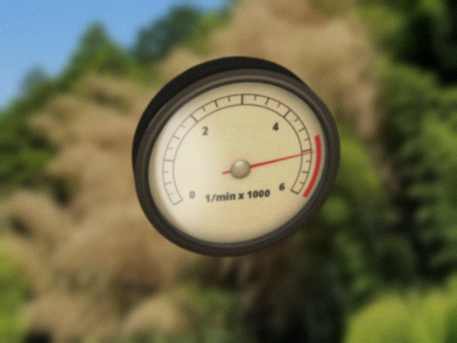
5000 rpm
